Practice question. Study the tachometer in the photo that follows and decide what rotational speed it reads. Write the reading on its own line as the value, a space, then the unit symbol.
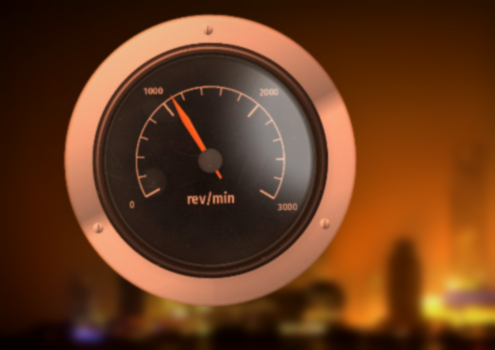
1100 rpm
